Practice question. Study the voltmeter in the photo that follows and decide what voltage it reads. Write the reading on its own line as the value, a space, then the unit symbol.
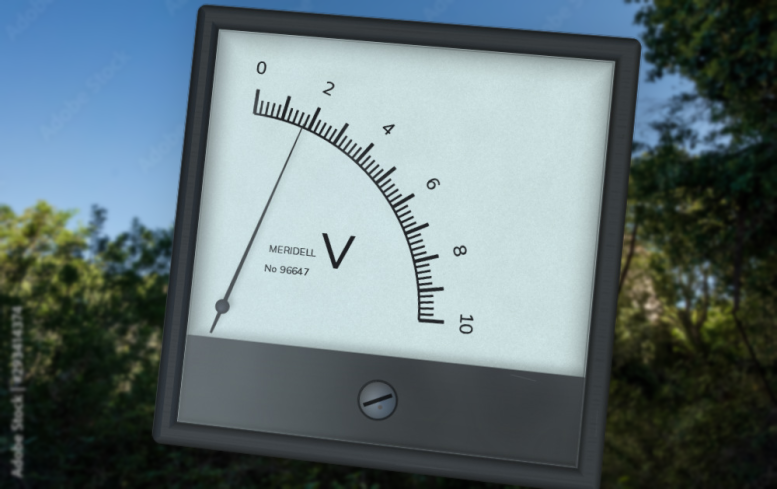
1.8 V
